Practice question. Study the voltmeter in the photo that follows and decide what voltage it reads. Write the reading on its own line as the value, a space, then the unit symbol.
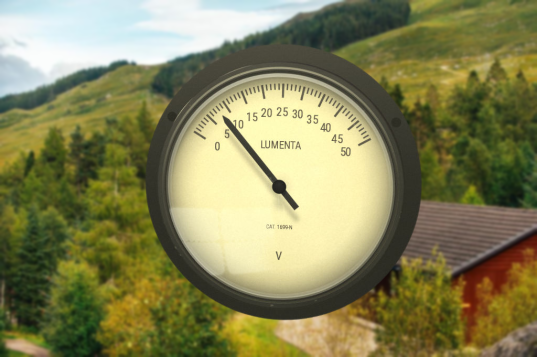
8 V
